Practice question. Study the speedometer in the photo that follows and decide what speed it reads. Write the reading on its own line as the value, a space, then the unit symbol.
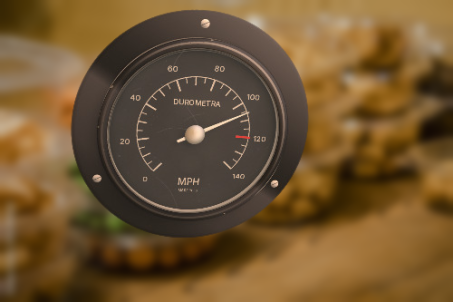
105 mph
